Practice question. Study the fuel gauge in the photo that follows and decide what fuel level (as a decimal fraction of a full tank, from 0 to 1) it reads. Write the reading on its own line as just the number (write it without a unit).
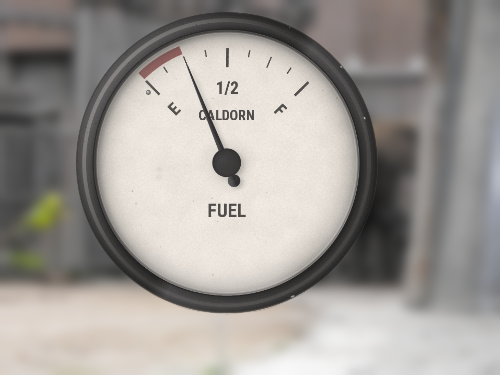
0.25
